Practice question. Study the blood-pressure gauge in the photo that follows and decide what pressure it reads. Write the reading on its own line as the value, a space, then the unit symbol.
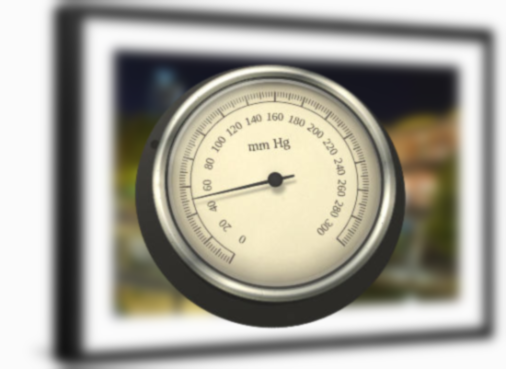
50 mmHg
